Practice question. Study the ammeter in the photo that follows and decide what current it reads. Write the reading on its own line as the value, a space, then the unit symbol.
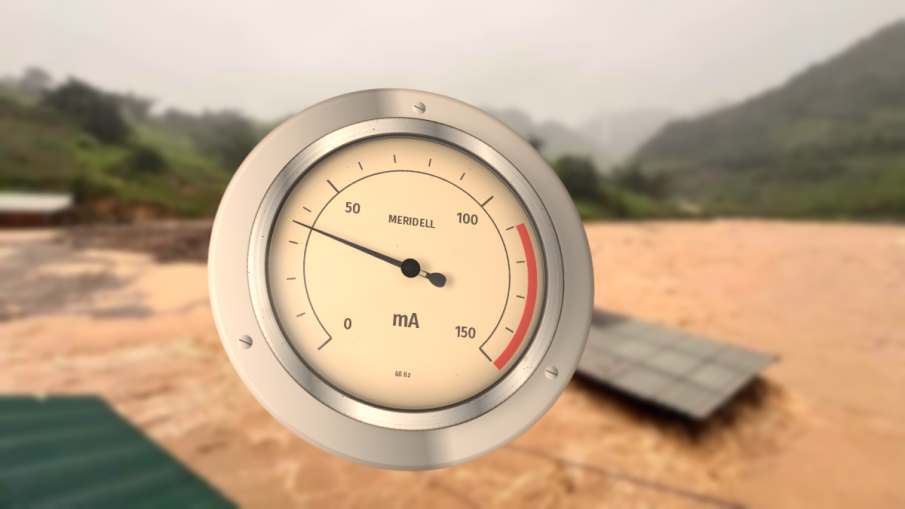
35 mA
